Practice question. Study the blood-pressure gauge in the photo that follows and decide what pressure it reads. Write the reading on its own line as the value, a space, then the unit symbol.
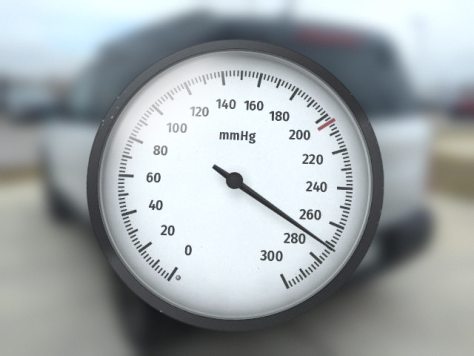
272 mmHg
